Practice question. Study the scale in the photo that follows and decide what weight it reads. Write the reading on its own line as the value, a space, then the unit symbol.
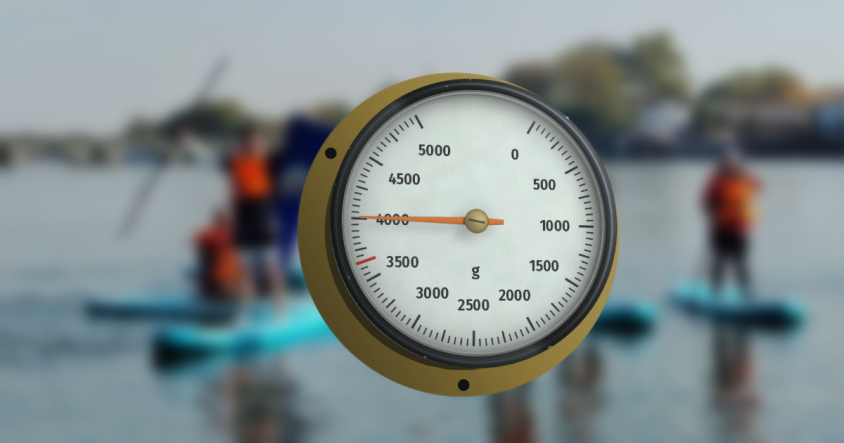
4000 g
